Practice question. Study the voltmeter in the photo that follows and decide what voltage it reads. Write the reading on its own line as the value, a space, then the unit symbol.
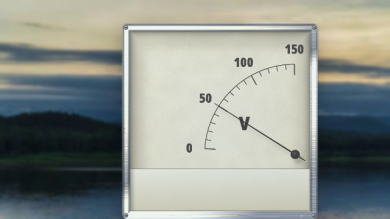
50 V
